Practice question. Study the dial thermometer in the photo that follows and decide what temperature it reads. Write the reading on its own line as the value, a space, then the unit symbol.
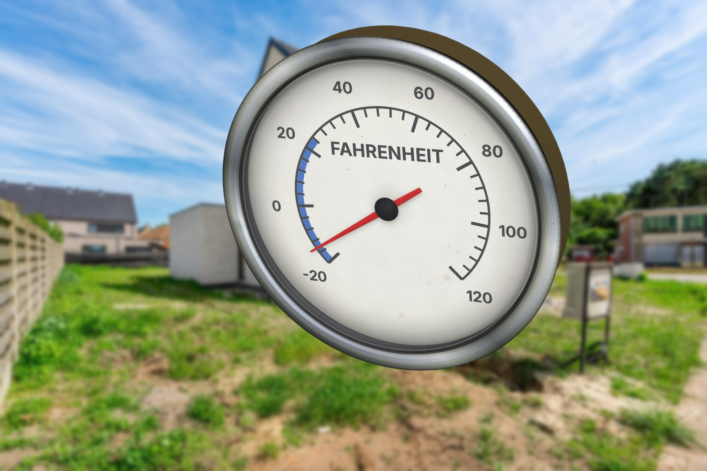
-14 °F
